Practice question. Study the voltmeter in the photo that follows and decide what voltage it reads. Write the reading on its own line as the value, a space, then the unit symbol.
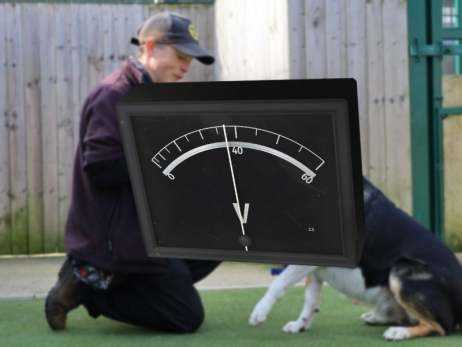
37.5 V
